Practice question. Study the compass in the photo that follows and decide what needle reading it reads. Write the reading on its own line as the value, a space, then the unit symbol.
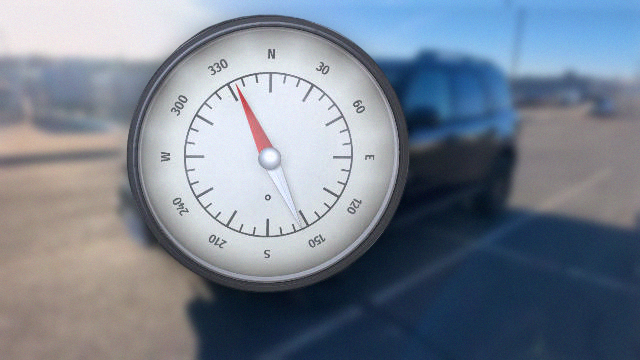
335 °
